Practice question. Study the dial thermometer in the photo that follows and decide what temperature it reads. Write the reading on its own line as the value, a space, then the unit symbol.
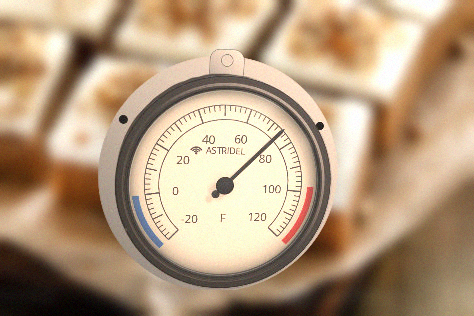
74 °F
